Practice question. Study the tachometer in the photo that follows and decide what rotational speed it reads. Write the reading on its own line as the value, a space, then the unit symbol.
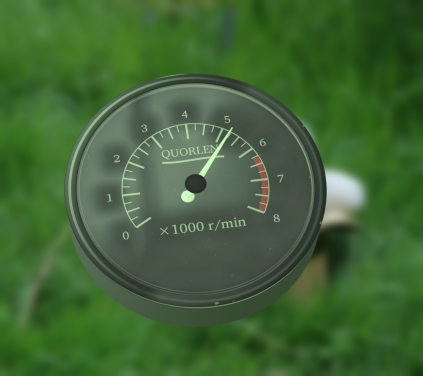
5250 rpm
